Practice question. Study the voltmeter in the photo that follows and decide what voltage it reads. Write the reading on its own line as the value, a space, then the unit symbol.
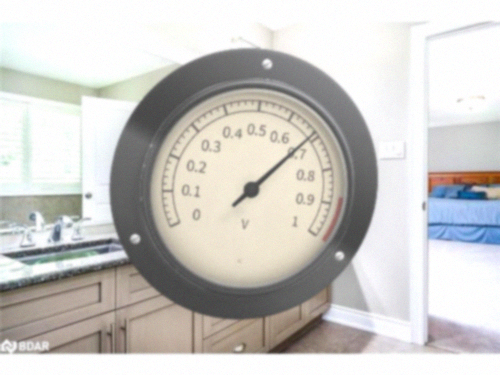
0.68 V
